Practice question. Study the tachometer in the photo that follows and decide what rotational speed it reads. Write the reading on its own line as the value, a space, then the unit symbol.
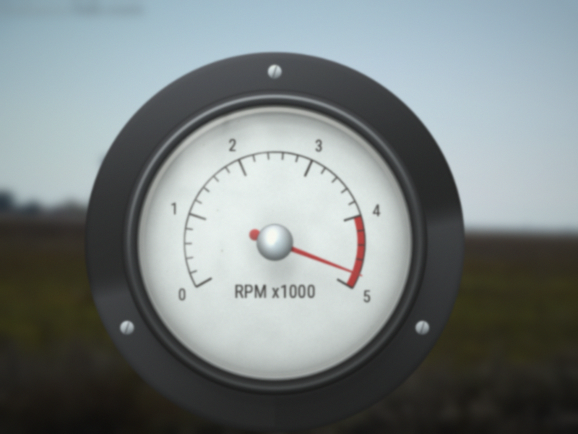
4800 rpm
